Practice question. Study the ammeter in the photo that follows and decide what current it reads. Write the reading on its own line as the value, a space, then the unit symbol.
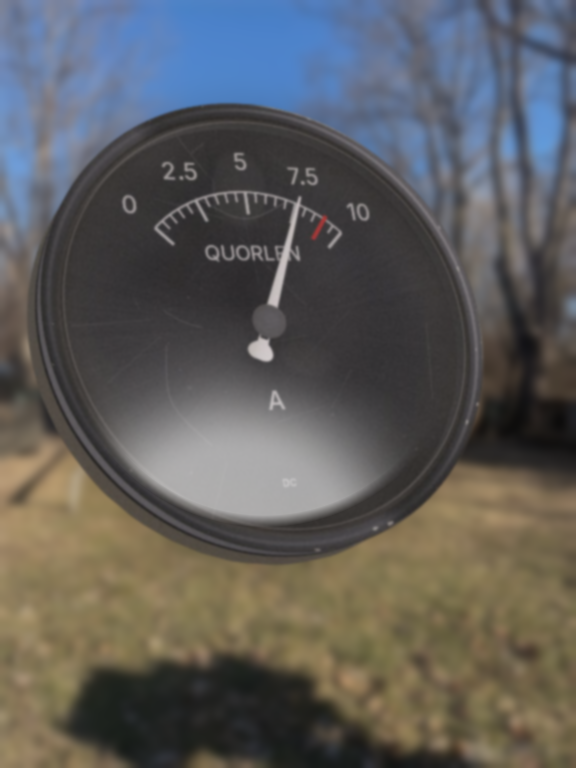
7.5 A
